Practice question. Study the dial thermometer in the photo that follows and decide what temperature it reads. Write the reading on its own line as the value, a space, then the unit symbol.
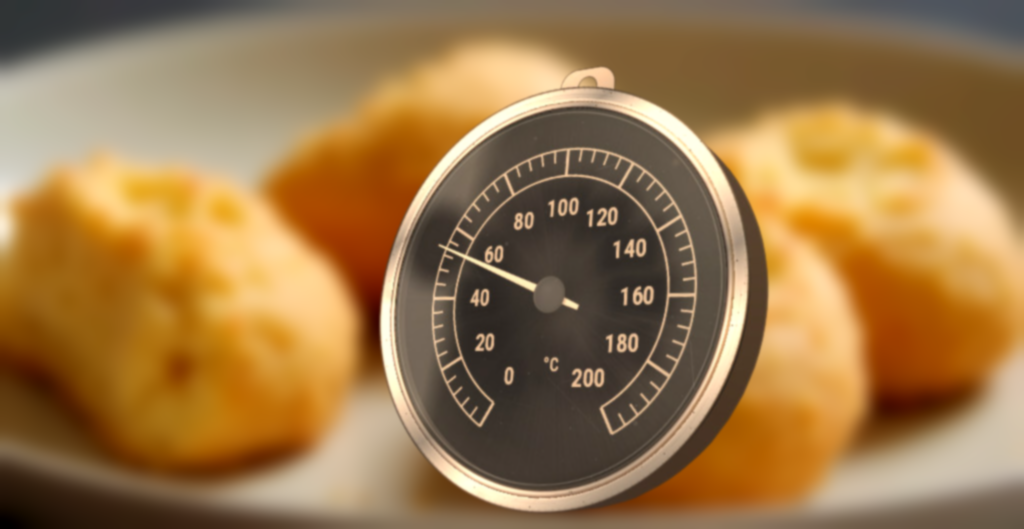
54 °C
